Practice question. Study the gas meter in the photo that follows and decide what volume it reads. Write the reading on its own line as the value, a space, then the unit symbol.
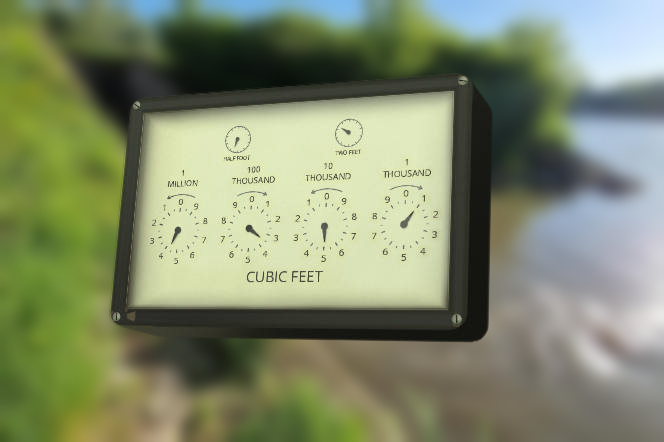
435100 ft³
